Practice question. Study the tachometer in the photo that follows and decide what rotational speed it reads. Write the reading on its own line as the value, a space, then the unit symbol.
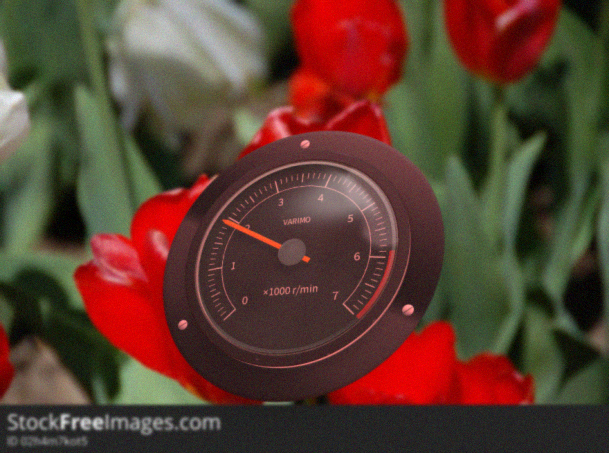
1900 rpm
